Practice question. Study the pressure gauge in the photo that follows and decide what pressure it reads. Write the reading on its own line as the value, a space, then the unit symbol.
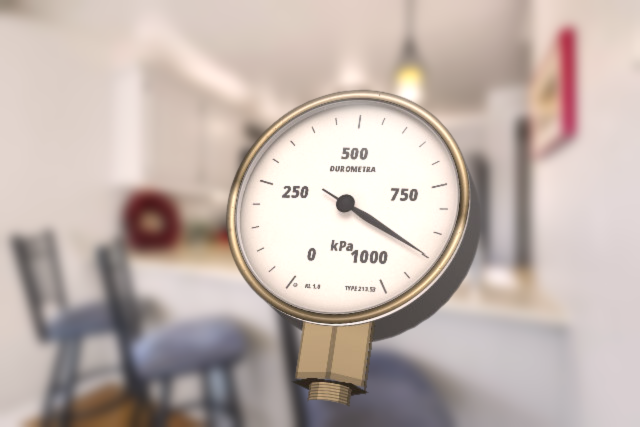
900 kPa
